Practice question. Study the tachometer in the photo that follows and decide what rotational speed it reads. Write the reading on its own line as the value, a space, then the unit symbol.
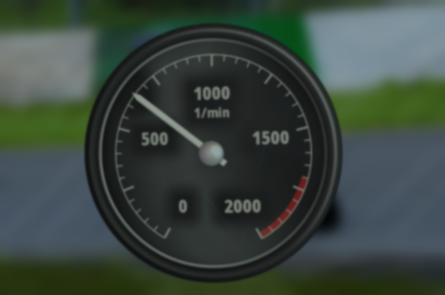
650 rpm
